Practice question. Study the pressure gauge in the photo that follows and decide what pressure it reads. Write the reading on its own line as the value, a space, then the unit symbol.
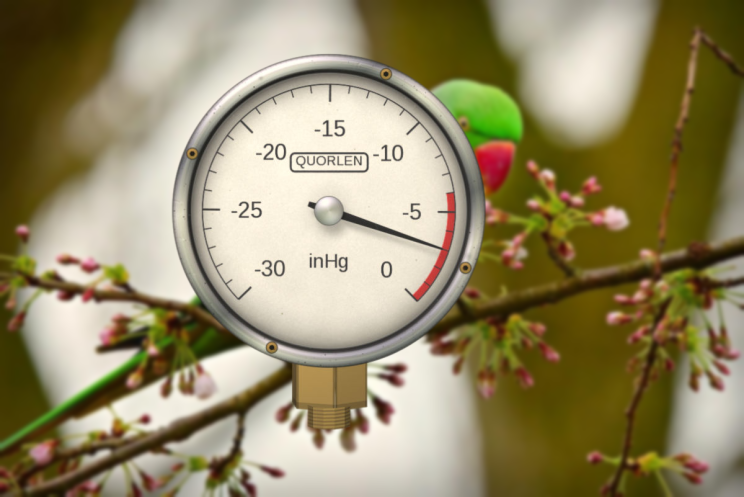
-3 inHg
